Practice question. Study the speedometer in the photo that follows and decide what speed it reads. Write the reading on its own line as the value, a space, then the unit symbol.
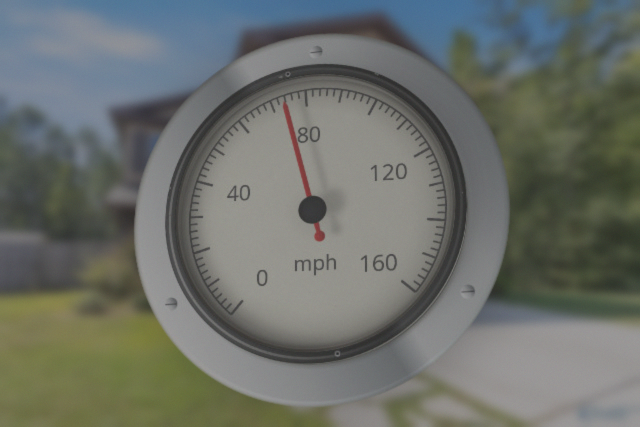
74 mph
